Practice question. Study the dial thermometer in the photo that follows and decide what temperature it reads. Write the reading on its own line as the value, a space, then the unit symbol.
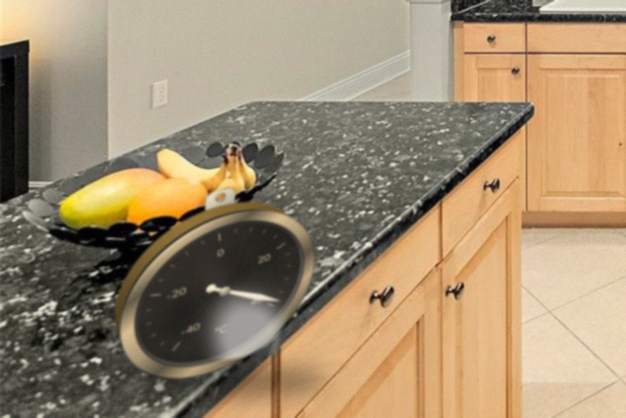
38 °C
